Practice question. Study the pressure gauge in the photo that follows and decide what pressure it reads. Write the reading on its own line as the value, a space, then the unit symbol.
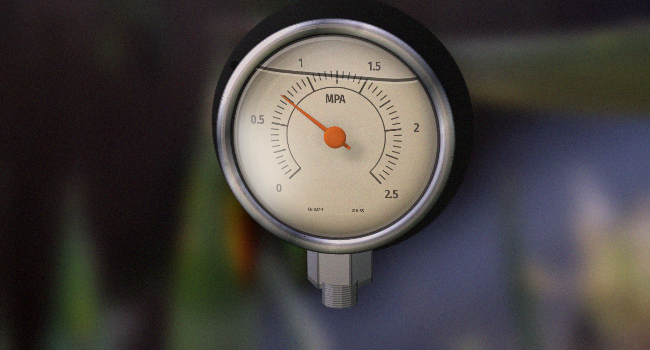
0.75 MPa
